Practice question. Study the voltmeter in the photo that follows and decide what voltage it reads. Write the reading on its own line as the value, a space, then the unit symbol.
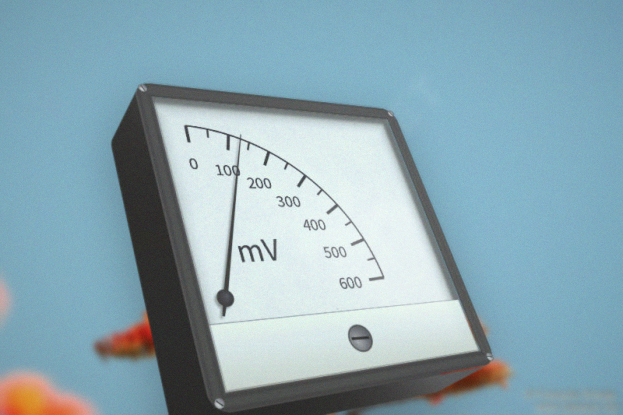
125 mV
